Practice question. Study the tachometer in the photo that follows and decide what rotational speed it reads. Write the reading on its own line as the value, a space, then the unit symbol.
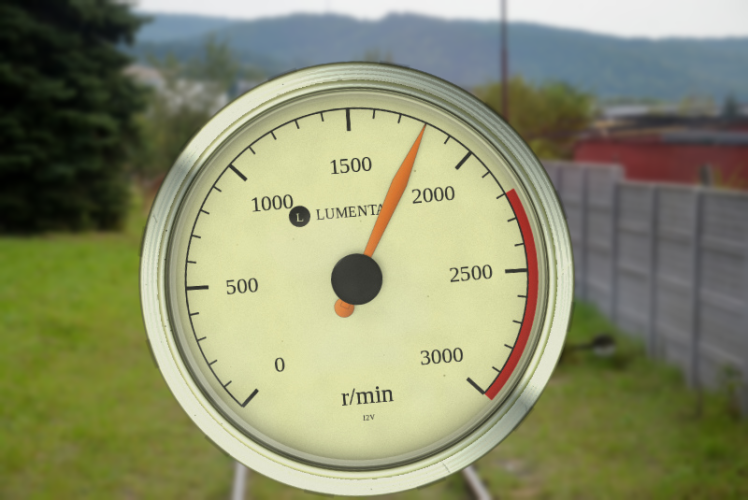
1800 rpm
